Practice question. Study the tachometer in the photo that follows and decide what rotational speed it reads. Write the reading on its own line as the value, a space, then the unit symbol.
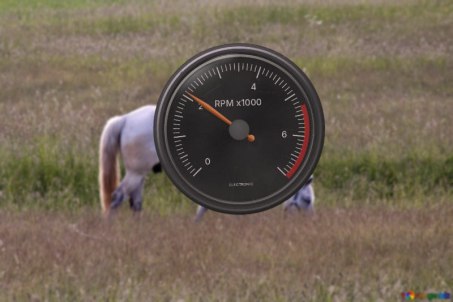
2100 rpm
